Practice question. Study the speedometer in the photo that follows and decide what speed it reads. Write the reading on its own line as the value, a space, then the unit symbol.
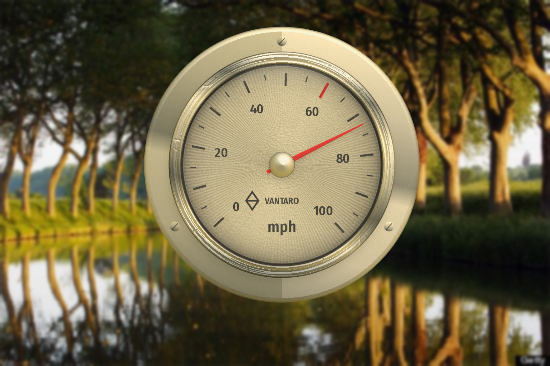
72.5 mph
